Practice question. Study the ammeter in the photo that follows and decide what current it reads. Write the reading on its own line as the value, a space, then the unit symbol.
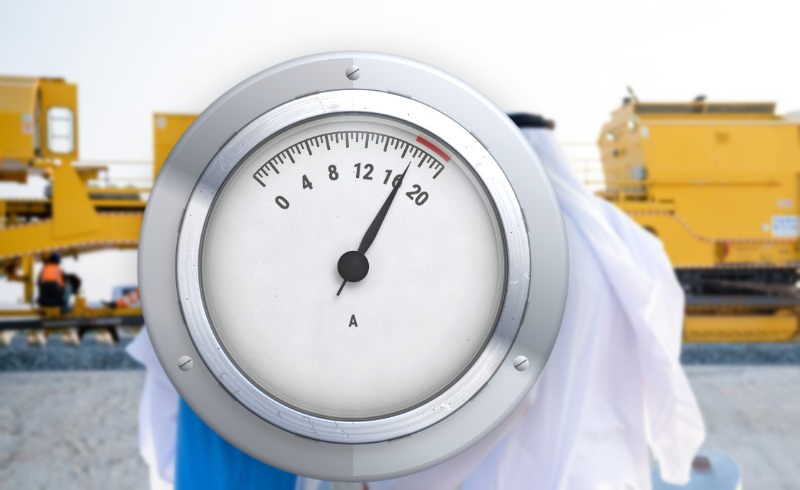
17 A
